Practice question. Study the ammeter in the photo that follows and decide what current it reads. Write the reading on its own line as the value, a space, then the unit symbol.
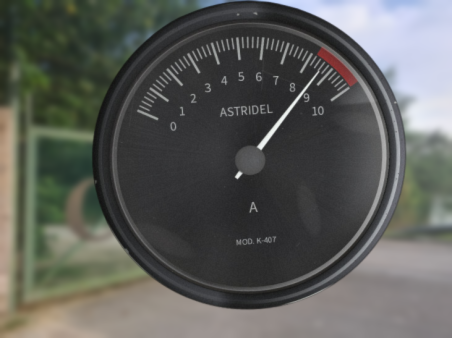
8.6 A
